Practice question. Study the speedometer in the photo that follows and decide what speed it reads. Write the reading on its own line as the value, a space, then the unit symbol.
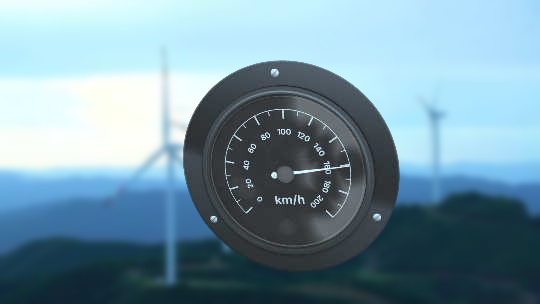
160 km/h
